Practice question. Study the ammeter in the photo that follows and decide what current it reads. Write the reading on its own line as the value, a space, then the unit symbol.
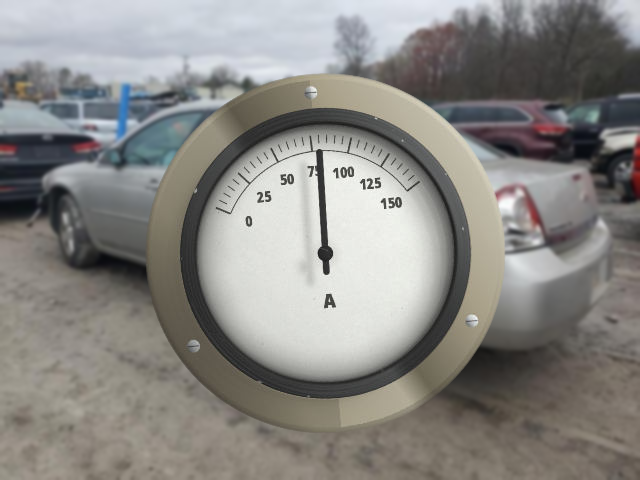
80 A
